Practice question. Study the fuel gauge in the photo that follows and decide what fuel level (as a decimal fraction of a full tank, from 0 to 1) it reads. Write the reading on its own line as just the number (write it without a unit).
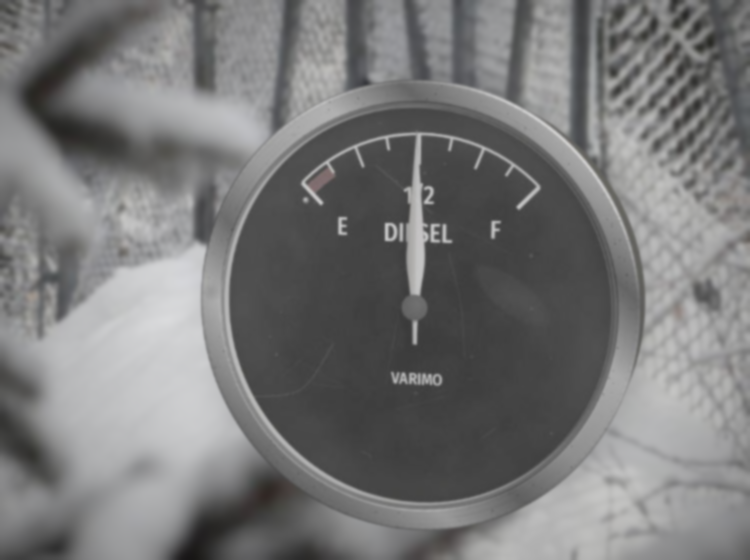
0.5
